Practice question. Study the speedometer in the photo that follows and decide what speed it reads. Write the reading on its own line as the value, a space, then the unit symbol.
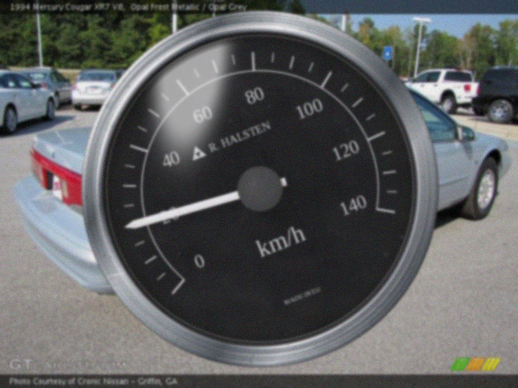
20 km/h
